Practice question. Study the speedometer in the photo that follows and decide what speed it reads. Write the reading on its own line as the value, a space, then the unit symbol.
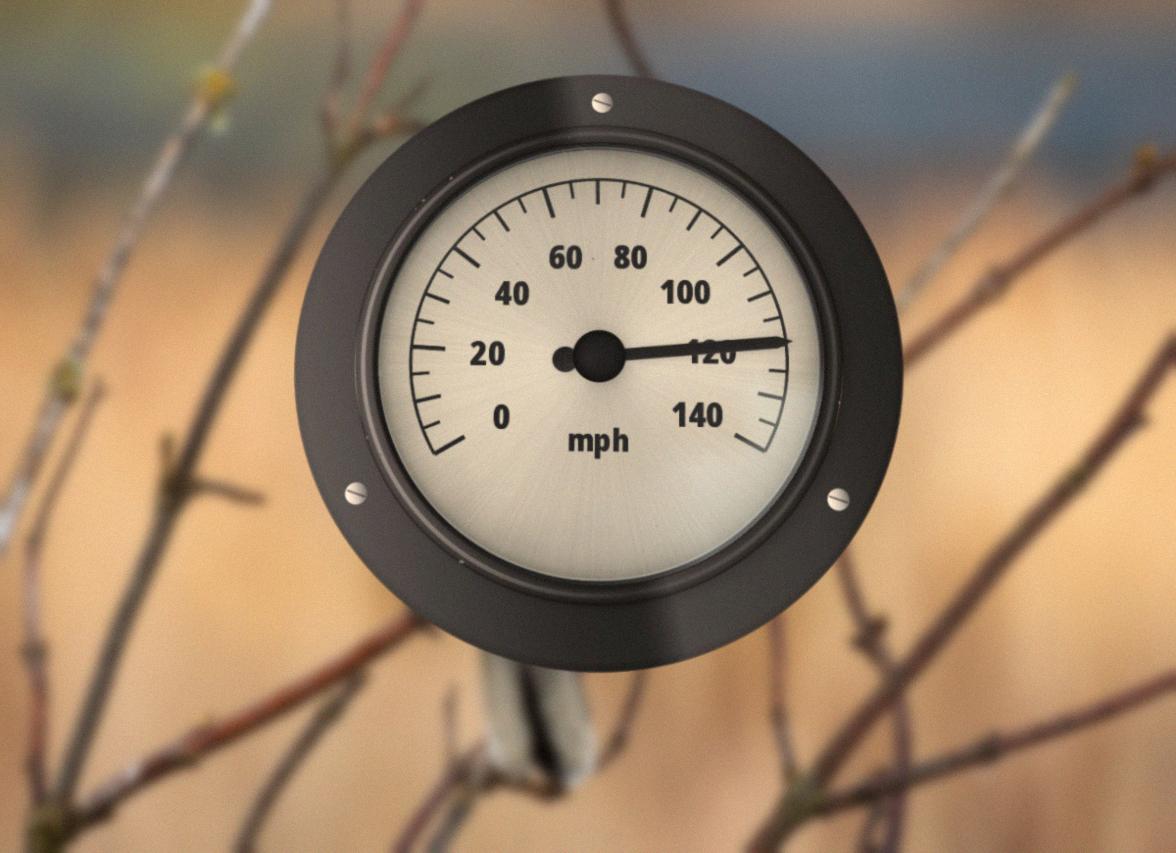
120 mph
